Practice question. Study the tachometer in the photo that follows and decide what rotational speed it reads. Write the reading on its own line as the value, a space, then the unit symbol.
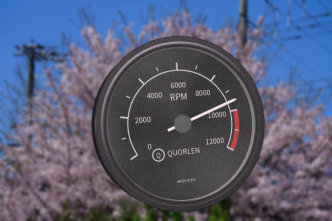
9500 rpm
